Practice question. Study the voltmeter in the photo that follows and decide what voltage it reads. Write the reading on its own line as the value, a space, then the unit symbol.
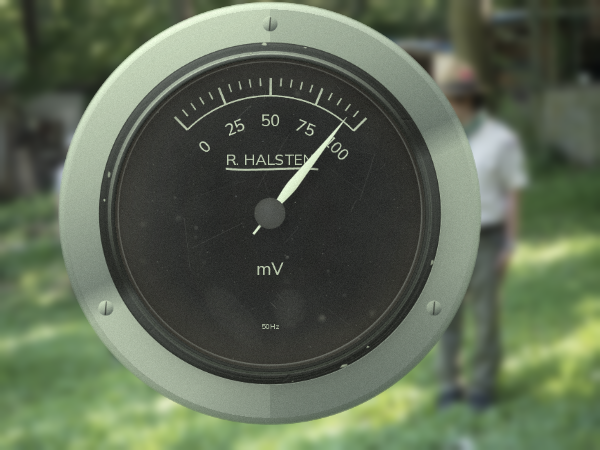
92.5 mV
